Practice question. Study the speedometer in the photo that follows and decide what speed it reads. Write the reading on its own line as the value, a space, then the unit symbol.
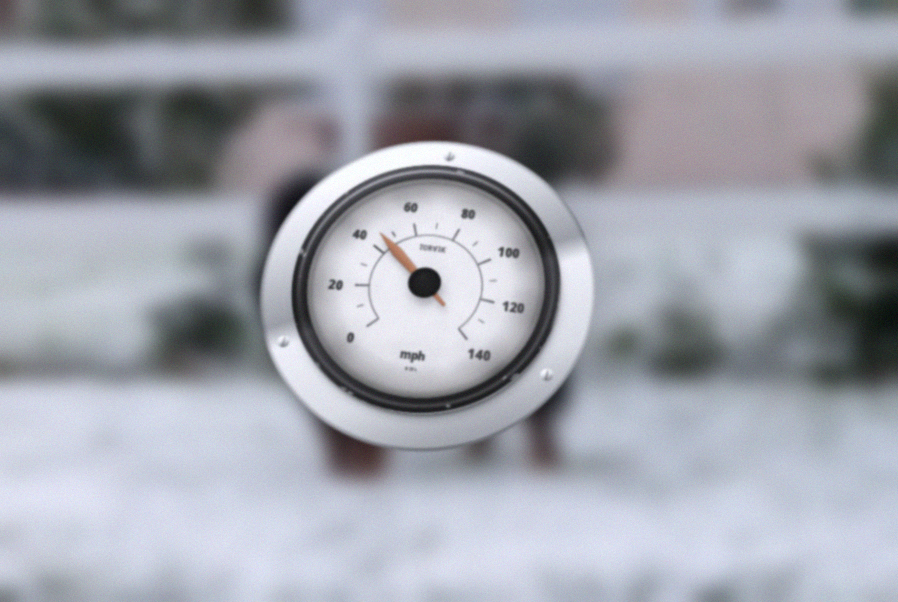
45 mph
